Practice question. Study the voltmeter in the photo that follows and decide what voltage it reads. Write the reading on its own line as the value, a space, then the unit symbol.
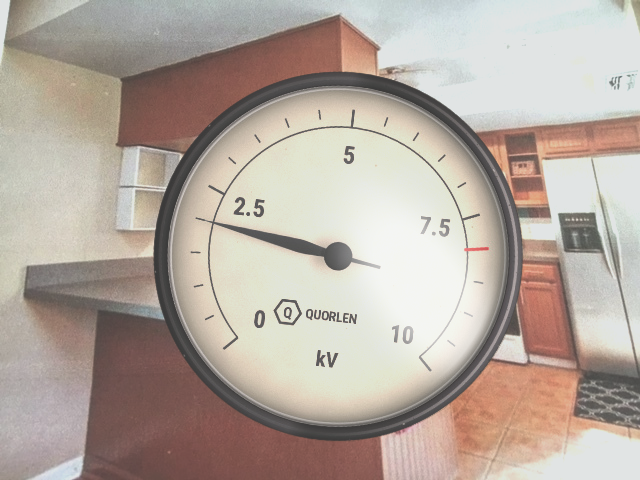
2 kV
